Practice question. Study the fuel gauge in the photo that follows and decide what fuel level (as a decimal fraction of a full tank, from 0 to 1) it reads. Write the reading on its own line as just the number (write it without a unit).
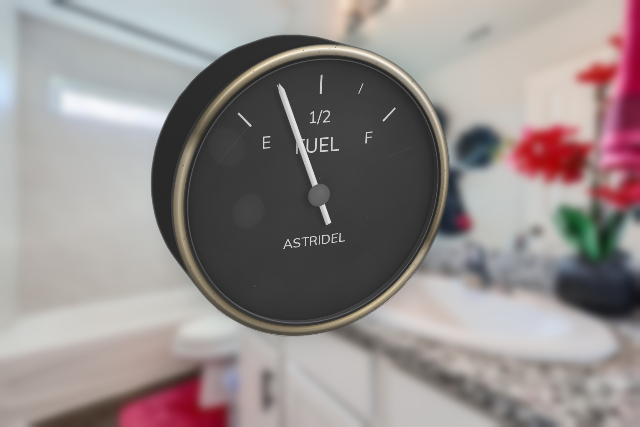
0.25
